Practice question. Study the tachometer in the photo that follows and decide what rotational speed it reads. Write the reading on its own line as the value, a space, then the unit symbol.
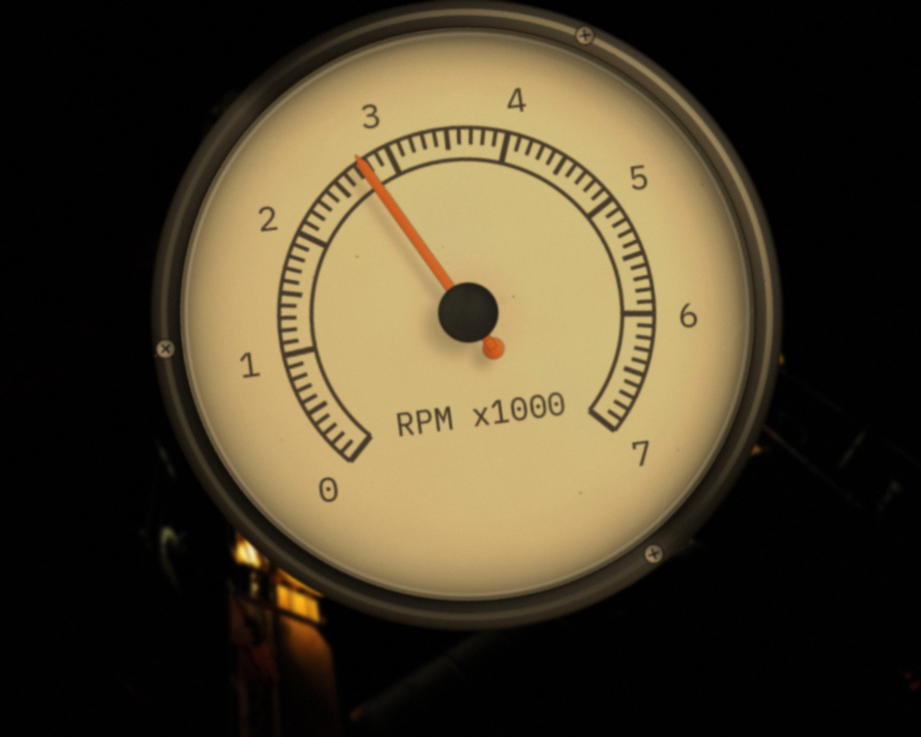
2750 rpm
